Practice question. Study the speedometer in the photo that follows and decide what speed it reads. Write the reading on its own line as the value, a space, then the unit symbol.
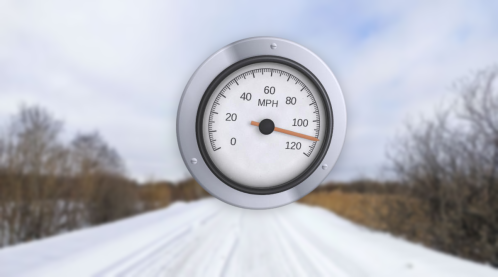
110 mph
